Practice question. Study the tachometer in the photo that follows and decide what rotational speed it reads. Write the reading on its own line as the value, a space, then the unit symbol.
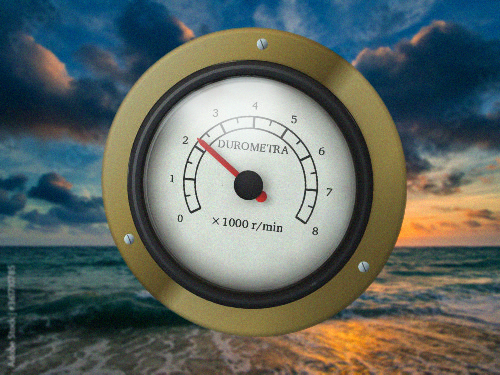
2250 rpm
